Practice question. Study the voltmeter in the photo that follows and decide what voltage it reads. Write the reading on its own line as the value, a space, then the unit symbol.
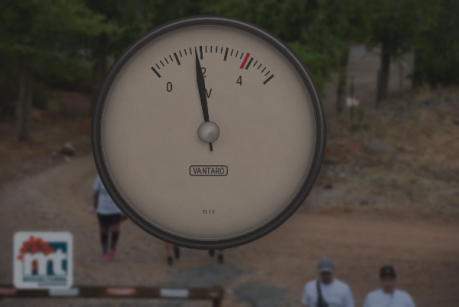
1.8 V
